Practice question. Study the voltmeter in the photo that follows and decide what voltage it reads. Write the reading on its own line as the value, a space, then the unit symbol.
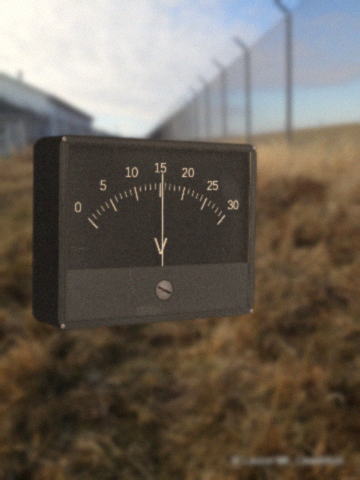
15 V
